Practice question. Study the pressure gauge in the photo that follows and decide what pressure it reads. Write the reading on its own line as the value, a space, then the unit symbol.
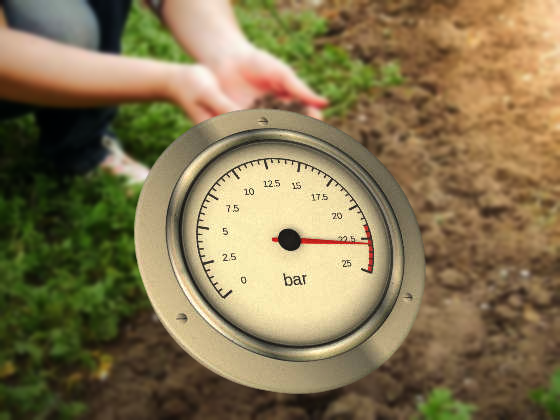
23 bar
